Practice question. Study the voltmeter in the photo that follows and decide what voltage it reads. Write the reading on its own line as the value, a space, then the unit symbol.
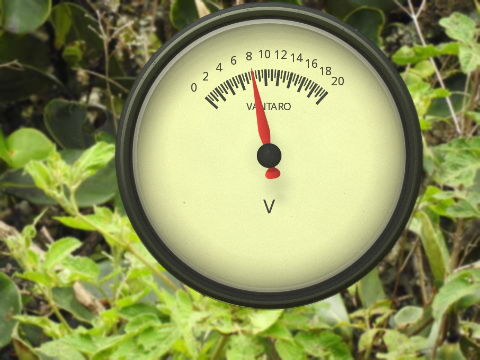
8 V
